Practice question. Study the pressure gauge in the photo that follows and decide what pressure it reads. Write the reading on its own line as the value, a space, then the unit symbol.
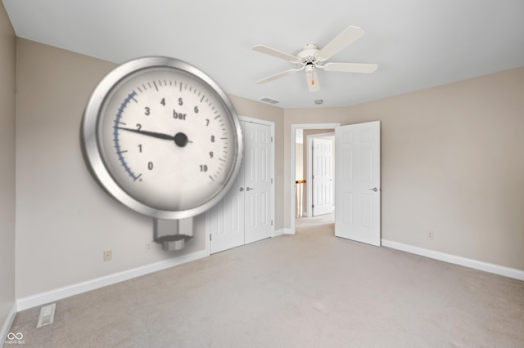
1.8 bar
